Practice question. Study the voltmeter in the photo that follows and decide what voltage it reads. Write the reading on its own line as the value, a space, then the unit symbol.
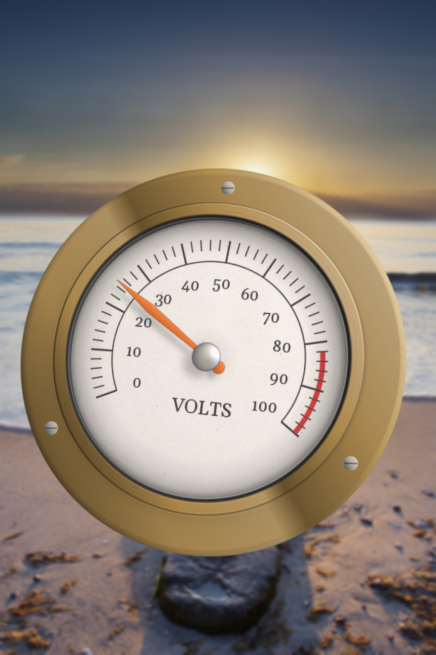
25 V
